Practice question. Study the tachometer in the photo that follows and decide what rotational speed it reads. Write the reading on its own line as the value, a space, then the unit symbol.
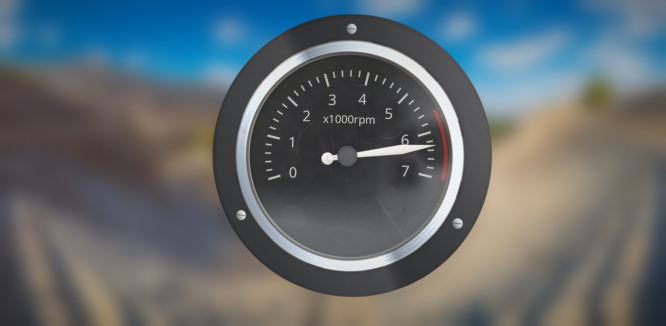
6300 rpm
